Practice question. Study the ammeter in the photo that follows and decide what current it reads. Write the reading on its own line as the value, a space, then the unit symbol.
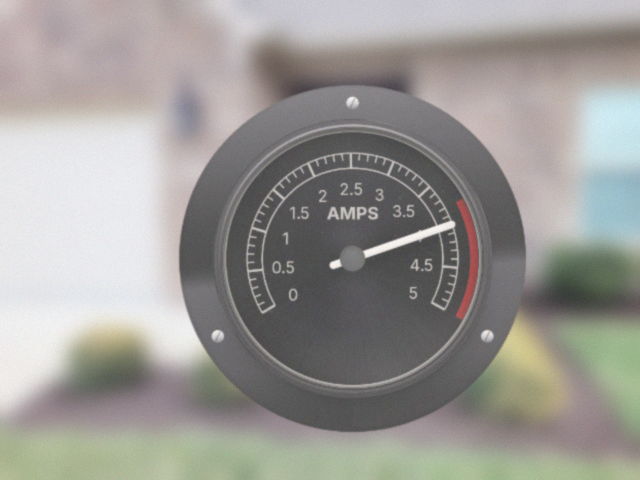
4 A
